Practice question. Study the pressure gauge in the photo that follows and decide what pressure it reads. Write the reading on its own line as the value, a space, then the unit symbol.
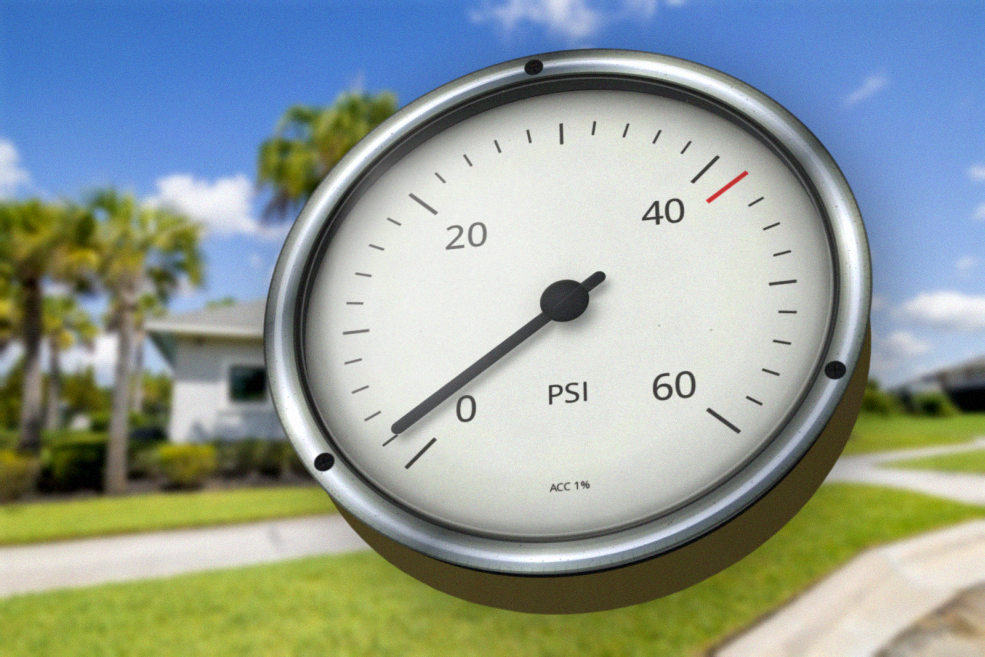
2 psi
